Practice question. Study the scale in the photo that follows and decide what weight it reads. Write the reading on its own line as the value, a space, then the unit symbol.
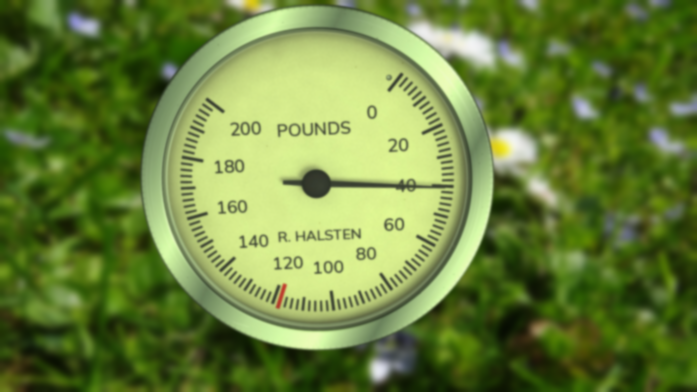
40 lb
